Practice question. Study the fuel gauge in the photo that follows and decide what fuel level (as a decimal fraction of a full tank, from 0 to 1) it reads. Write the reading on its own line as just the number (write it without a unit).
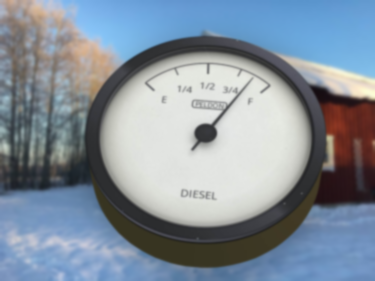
0.875
